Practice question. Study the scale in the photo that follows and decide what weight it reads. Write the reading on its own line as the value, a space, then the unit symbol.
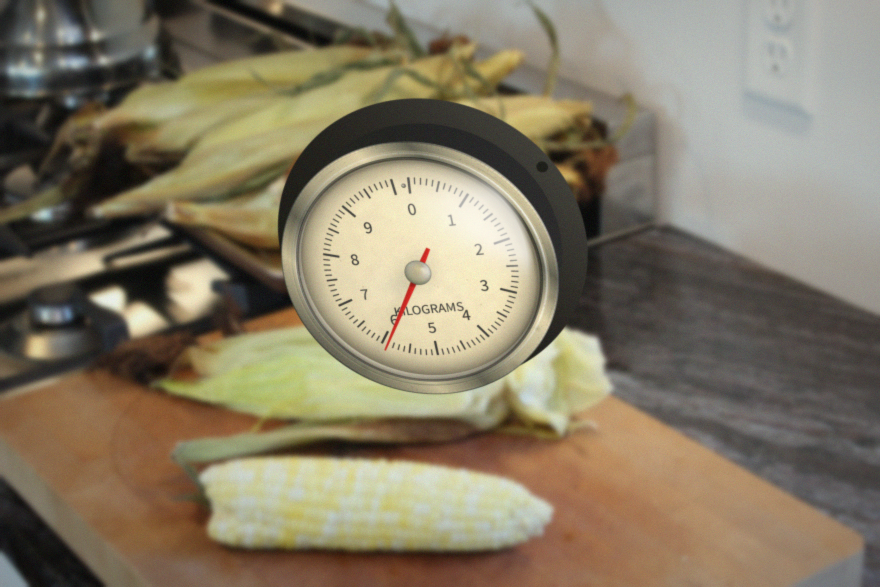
5.9 kg
